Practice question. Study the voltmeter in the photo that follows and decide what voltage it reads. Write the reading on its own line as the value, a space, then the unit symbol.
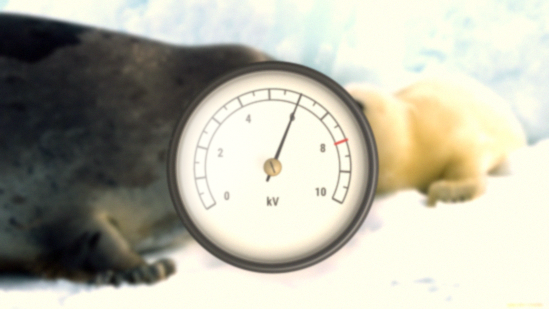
6 kV
